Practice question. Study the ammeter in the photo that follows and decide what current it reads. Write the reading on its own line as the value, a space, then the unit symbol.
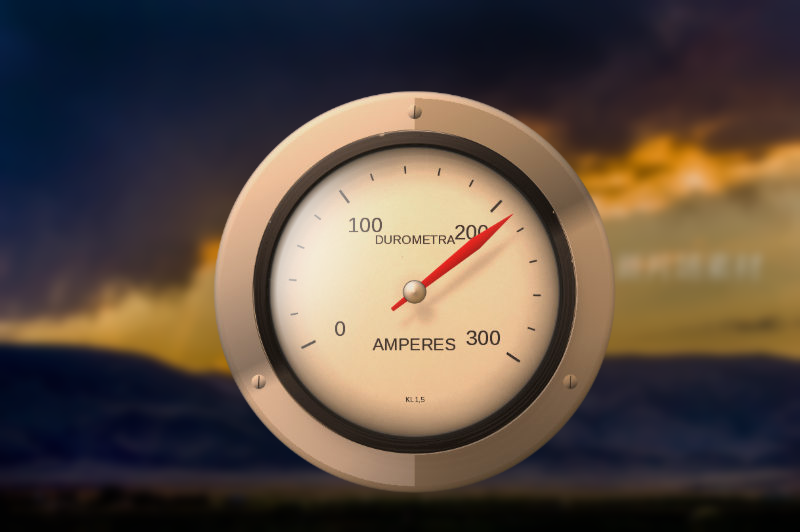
210 A
